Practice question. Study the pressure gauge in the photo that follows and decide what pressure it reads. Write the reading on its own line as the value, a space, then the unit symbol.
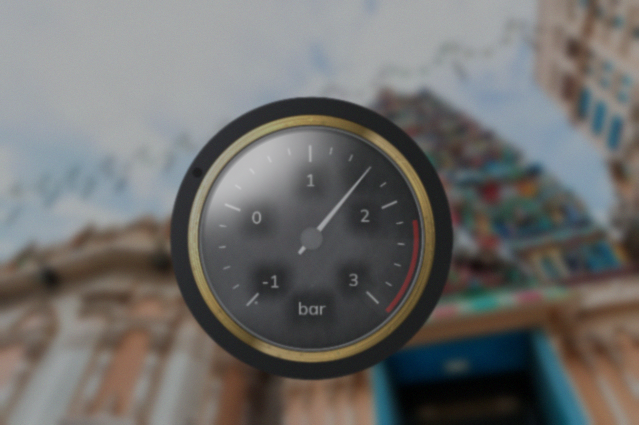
1.6 bar
